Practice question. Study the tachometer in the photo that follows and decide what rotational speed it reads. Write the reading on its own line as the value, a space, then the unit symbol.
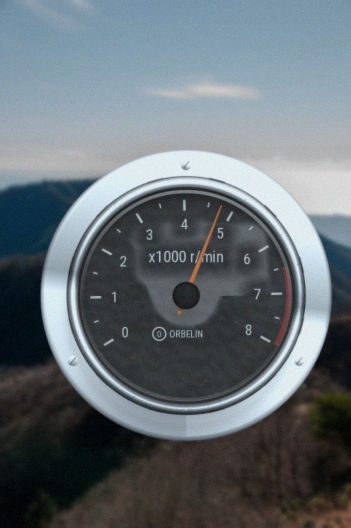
4750 rpm
